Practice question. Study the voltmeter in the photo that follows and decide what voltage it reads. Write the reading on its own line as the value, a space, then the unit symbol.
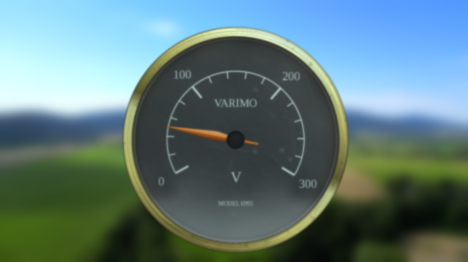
50 V
